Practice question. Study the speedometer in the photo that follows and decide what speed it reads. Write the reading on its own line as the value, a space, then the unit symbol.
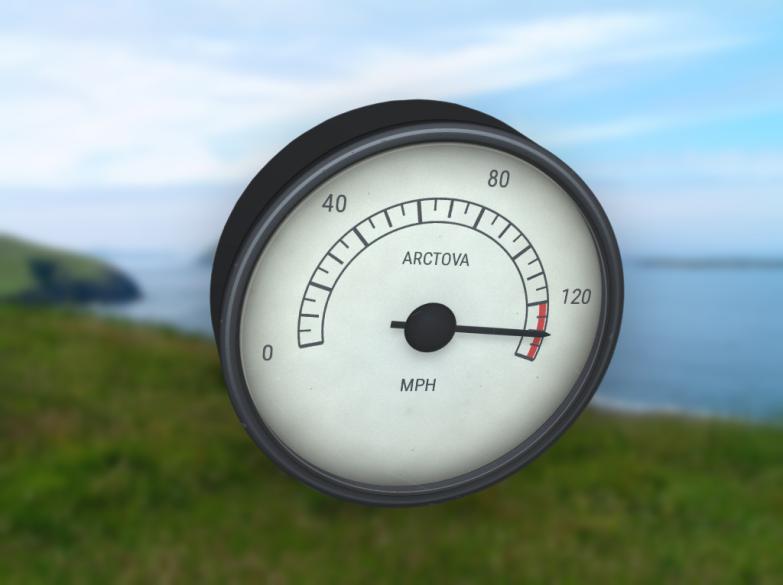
130 mph
